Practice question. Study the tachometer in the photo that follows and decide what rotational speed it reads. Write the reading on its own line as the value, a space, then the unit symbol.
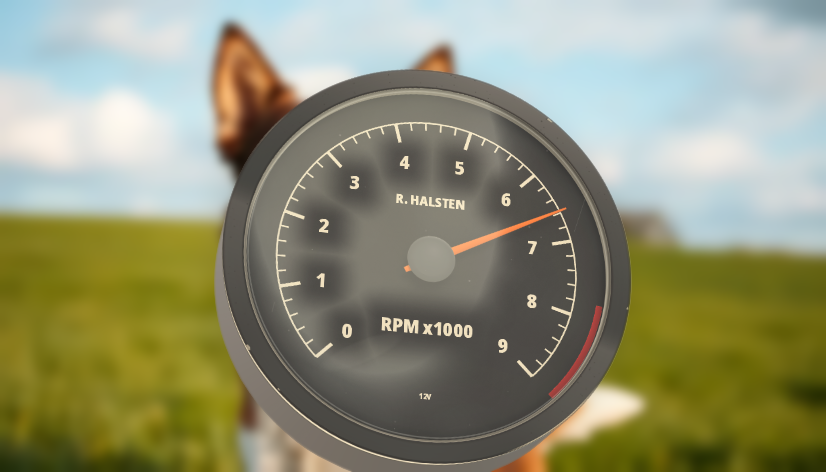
6600 rpm
